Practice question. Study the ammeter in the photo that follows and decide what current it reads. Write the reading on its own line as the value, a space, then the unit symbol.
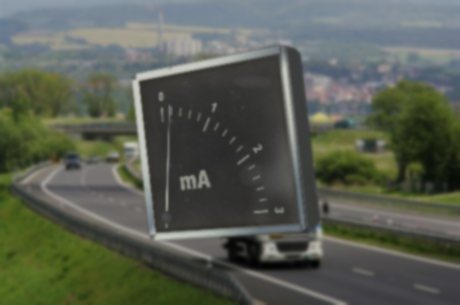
0.2 mA
